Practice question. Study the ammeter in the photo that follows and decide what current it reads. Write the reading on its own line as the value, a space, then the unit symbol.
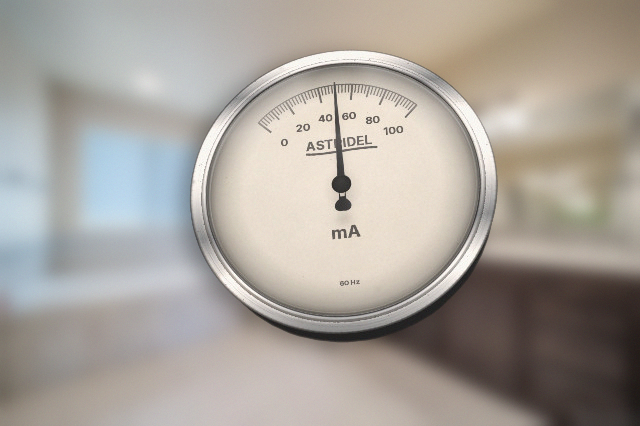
50 mA
